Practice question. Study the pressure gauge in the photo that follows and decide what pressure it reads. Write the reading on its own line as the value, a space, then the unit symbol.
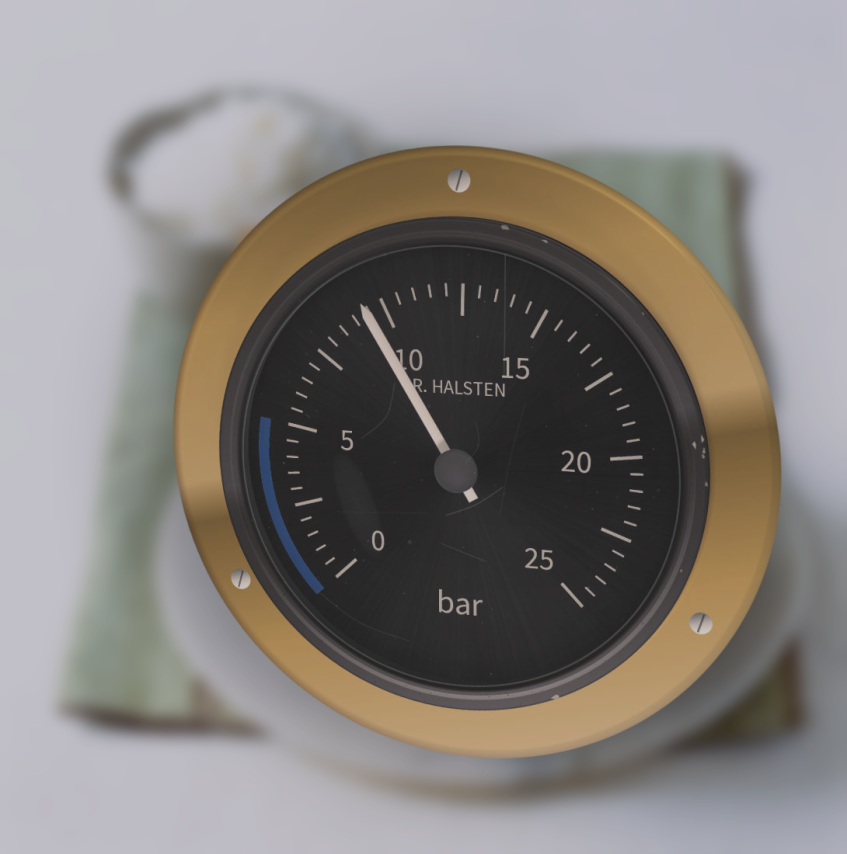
9.5 bar
